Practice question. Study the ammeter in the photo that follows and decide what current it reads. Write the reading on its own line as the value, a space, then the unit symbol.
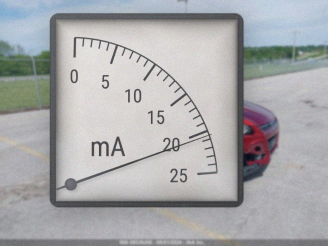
20.5 mA
